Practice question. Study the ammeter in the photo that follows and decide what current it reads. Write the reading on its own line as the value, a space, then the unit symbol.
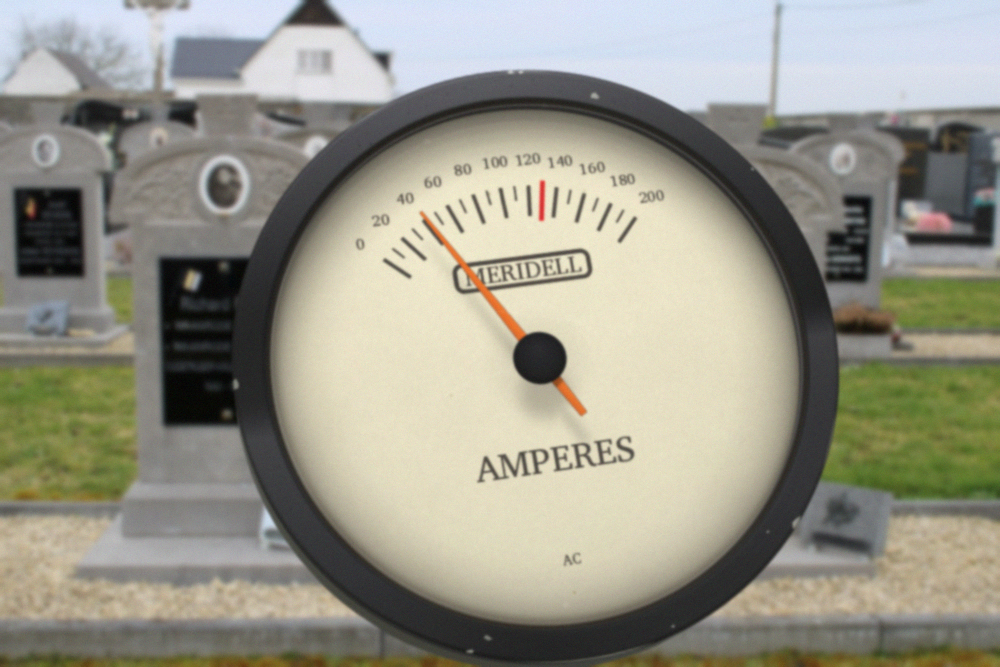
40 A
